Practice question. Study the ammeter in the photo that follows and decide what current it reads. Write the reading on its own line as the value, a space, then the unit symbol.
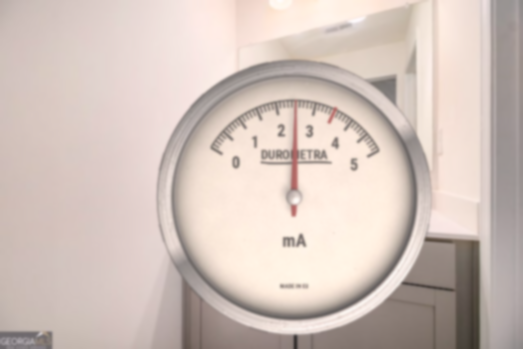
2.5 mA
